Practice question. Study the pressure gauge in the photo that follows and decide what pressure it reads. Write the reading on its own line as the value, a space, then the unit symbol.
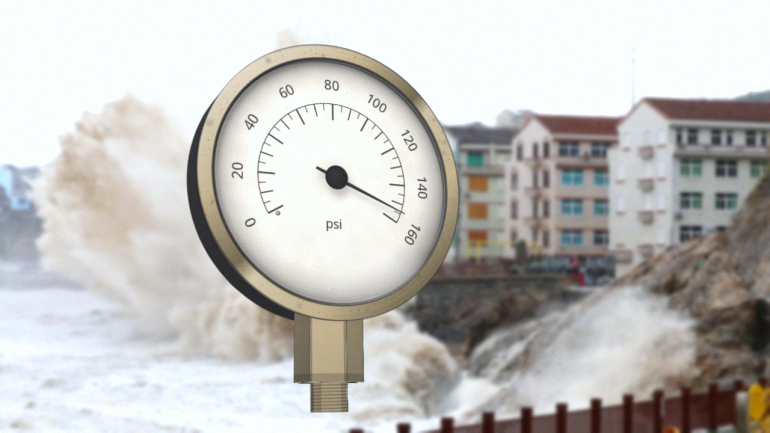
155 psi
